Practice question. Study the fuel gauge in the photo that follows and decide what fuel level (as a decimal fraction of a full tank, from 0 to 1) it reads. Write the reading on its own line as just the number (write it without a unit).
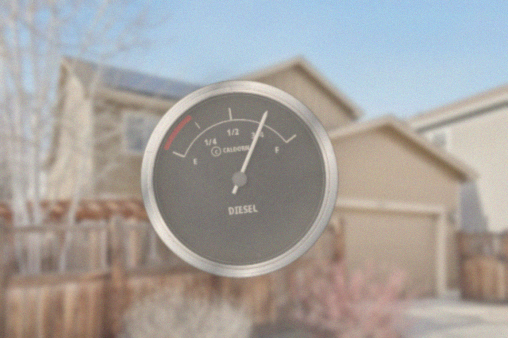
0.75
